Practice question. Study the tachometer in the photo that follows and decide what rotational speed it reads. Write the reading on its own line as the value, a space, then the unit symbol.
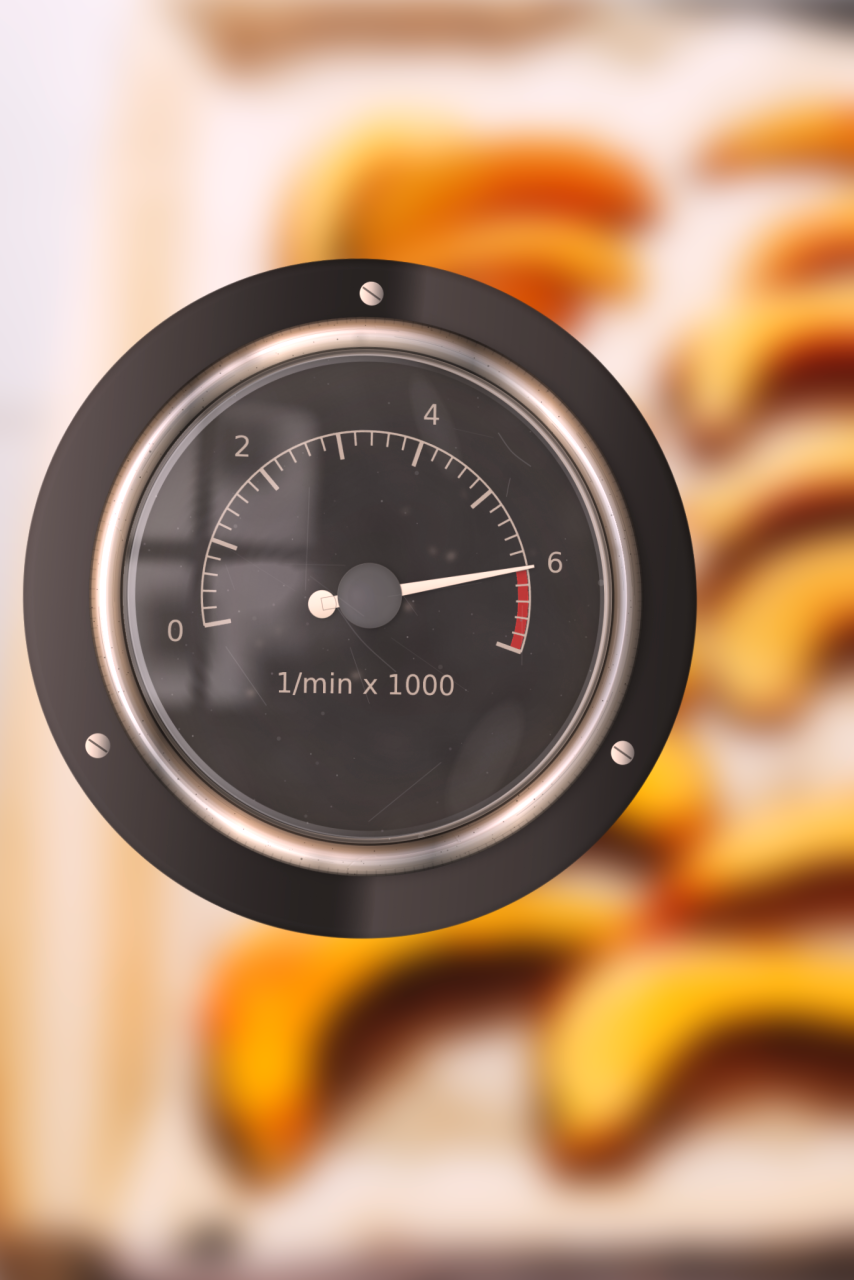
6000 rpm
